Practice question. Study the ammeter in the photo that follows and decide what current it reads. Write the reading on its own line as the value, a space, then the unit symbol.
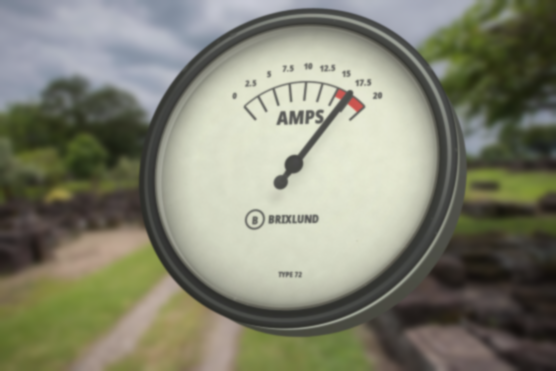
17.5 A
